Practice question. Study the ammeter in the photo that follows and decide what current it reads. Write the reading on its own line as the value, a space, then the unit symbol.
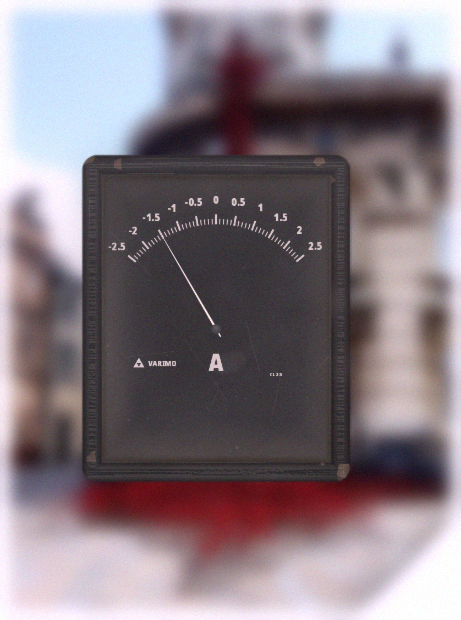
-1.5 A
